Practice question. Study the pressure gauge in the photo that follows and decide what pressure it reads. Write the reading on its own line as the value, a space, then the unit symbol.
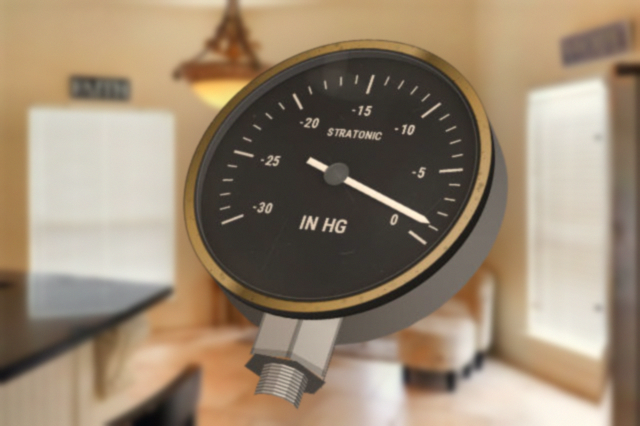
-1 inHg
